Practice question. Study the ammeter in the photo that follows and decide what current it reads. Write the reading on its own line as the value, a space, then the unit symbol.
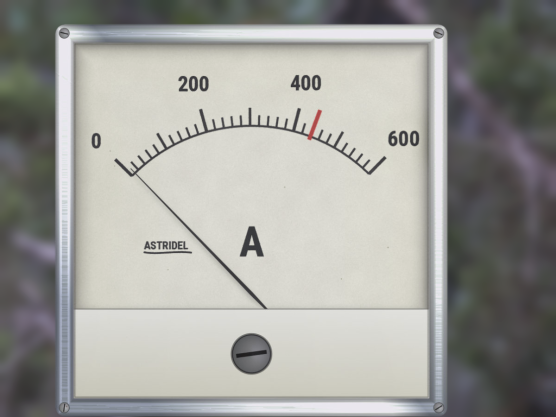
10 A
